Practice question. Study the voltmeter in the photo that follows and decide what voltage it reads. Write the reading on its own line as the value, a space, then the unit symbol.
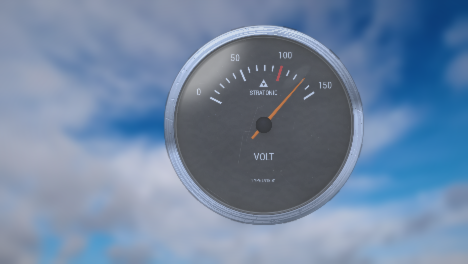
130 V
